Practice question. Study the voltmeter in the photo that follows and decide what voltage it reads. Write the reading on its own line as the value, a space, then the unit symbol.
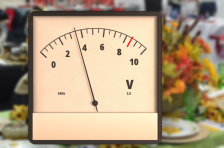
3.5 V
